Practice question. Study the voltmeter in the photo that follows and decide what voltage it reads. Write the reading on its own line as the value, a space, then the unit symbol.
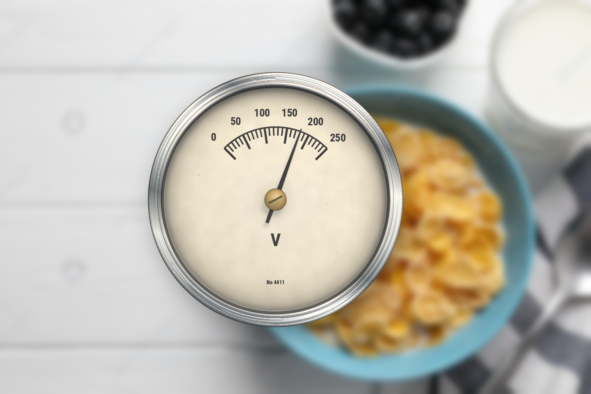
180 V
